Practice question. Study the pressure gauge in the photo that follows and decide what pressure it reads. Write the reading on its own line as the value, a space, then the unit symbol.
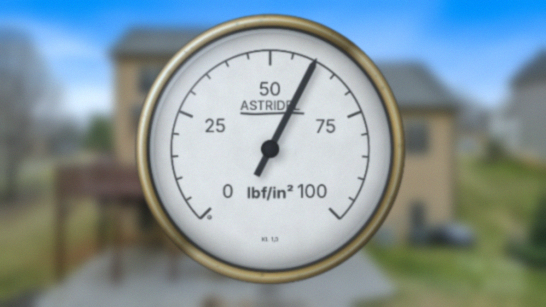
60 psi
